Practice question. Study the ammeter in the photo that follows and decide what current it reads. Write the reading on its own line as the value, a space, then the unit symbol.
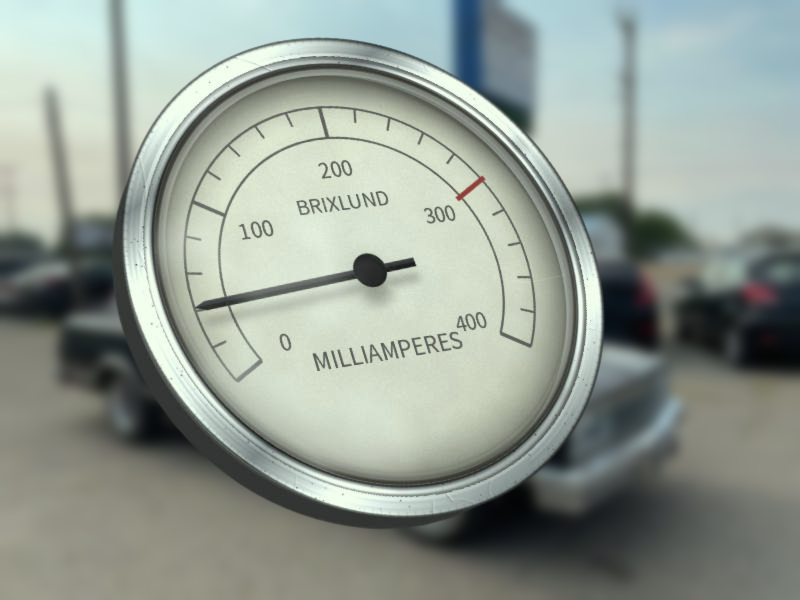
40 mA
